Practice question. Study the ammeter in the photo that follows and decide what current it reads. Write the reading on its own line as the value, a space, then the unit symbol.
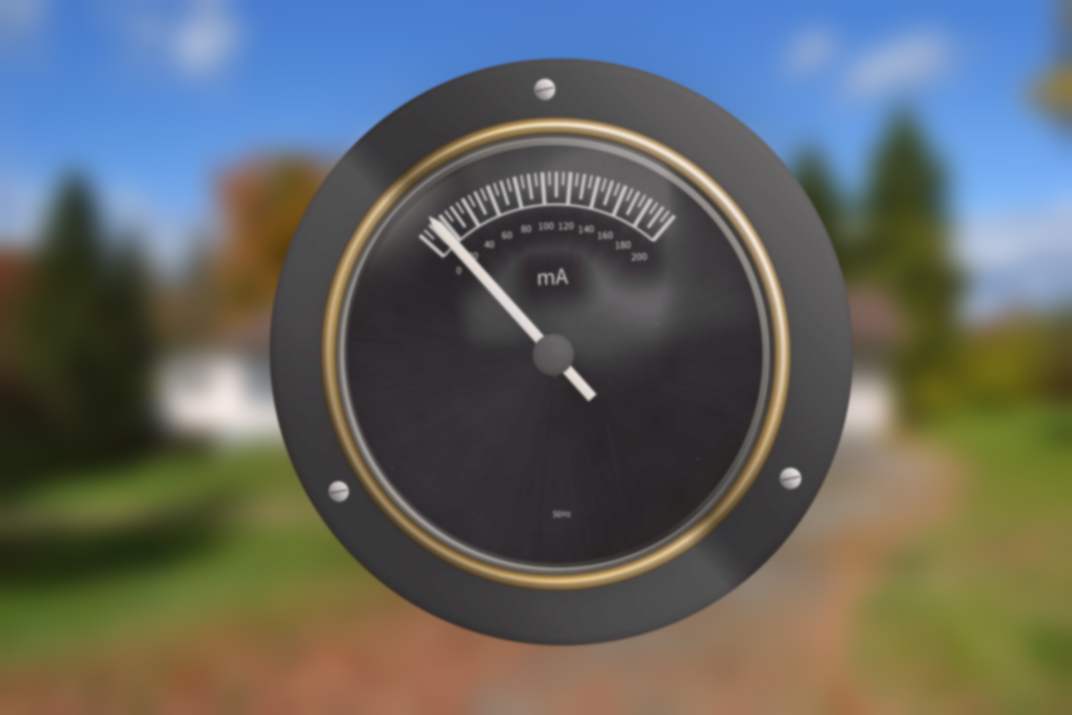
15 mA
